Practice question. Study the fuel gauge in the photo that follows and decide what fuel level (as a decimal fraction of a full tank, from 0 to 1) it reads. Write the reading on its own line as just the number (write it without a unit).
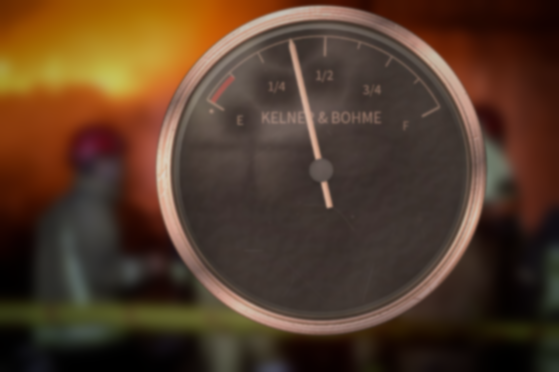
0.375
